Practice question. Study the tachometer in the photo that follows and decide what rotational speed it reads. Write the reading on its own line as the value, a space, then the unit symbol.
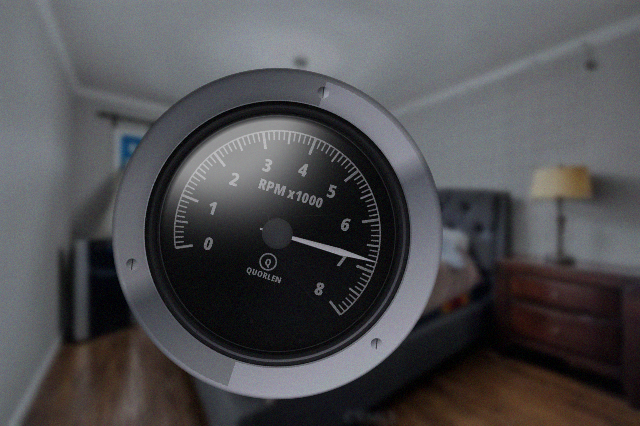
6800 rpm
